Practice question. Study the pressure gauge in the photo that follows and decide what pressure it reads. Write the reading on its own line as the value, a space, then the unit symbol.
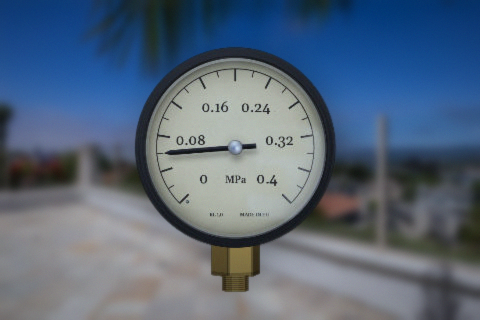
0.06 MPa
